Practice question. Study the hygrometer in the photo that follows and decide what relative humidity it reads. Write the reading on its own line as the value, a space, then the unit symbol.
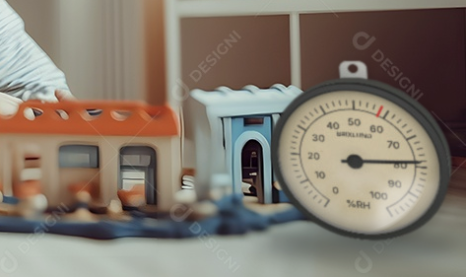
78 %
